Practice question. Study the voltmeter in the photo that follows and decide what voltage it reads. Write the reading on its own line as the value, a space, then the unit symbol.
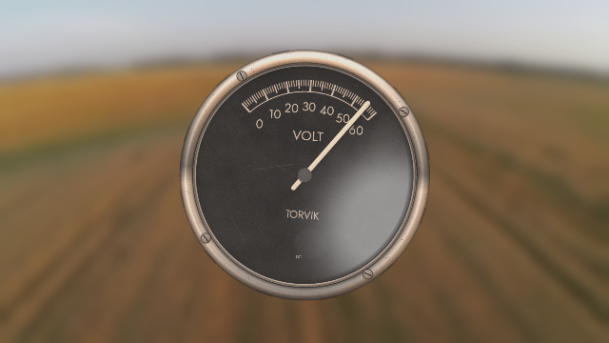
55 V
